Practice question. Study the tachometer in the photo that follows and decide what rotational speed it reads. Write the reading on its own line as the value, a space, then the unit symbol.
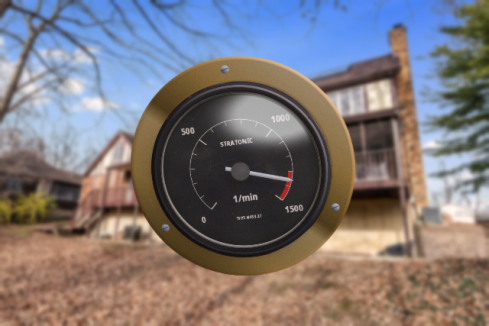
1350 rpm
